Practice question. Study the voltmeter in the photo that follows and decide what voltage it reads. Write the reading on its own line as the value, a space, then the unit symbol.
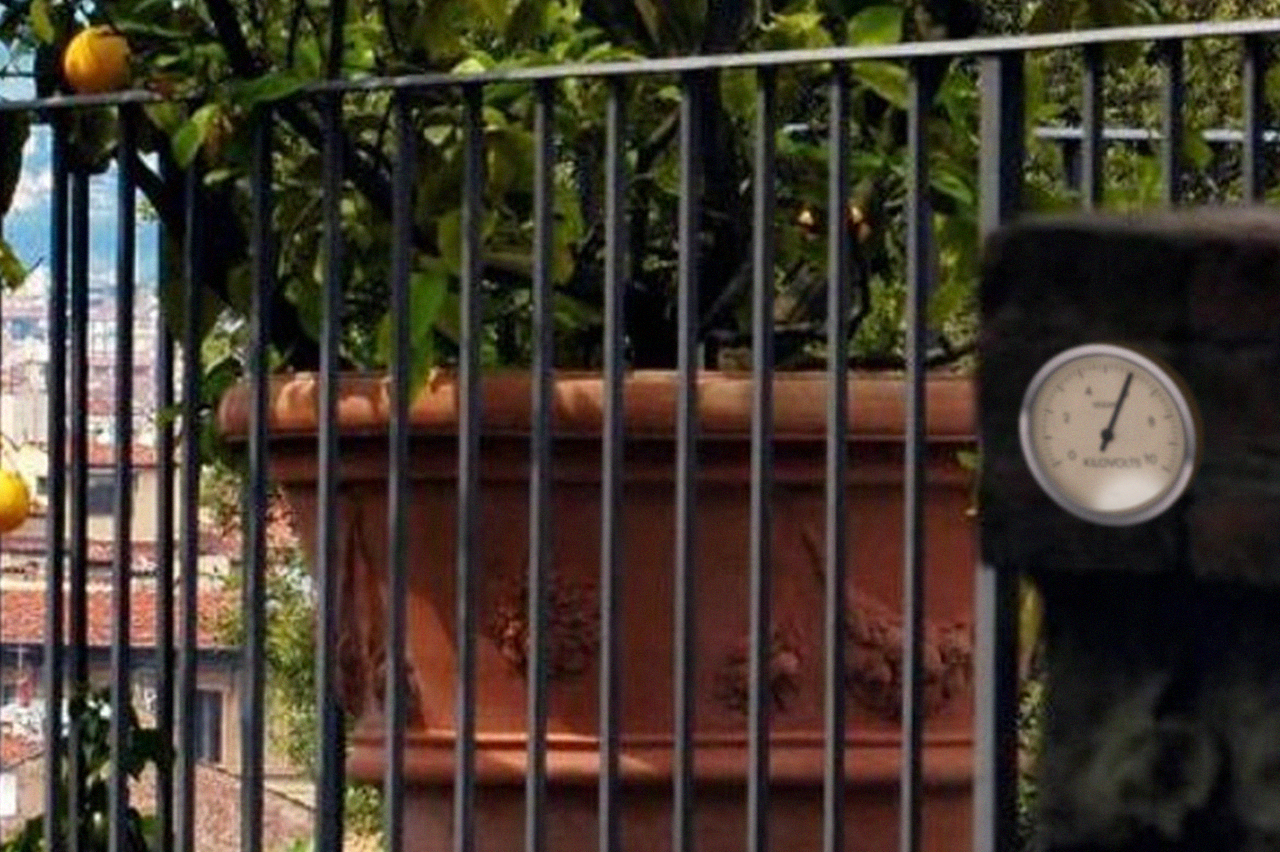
6 kV
